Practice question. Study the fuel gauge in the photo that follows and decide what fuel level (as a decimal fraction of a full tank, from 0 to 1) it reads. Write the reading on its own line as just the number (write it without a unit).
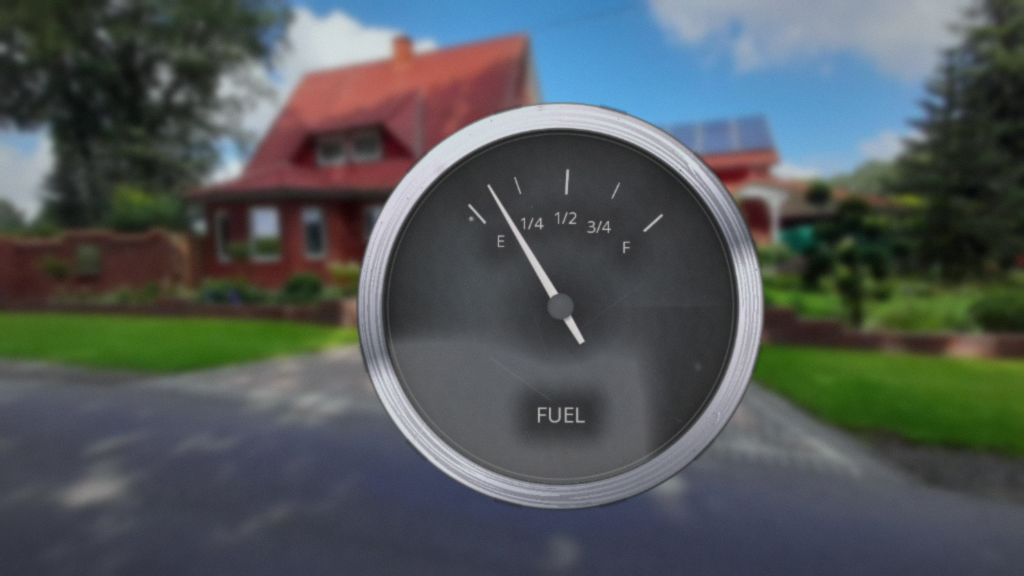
0.125
